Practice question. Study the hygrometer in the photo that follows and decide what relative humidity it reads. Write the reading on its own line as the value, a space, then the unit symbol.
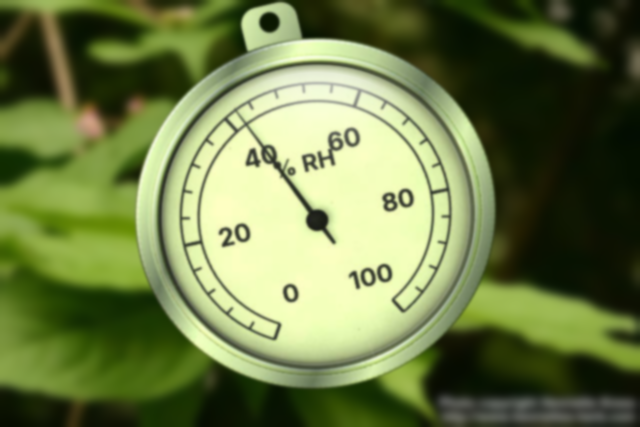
42 %
